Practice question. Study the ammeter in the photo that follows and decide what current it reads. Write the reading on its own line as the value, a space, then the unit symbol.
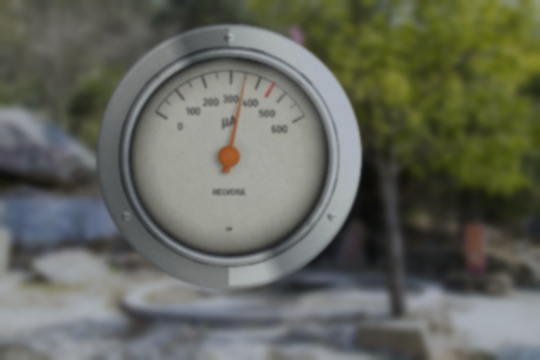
350 µA
